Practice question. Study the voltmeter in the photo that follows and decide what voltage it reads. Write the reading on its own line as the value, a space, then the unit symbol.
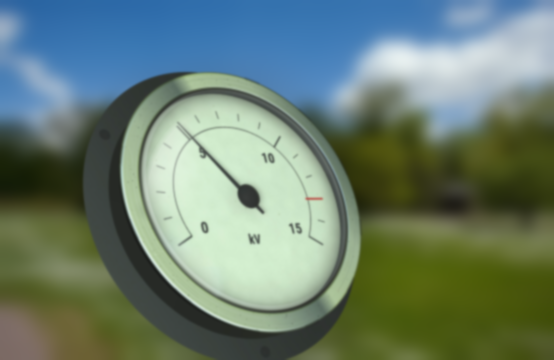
5 kV
